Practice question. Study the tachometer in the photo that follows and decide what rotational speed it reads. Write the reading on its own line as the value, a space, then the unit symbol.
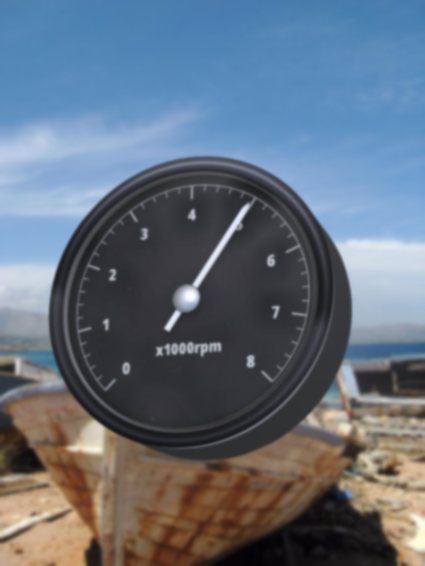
5000 rpm
